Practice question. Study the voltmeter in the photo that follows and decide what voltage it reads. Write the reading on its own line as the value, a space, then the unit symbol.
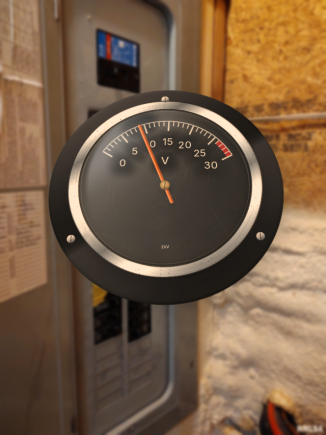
9 V
